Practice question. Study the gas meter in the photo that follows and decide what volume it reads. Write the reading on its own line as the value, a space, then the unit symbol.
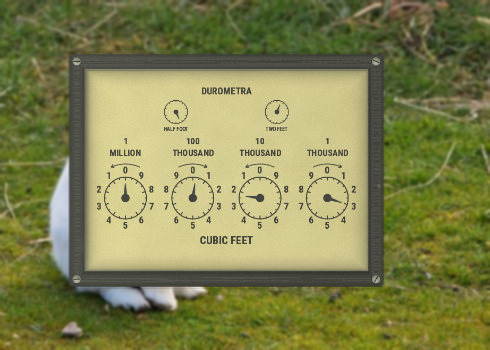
2300 ft³
